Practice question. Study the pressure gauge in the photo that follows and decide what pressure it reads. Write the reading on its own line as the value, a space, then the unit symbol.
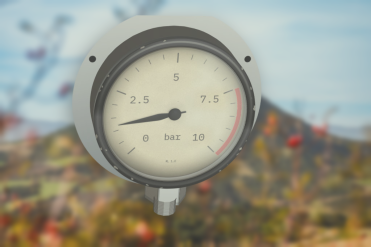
1.25 bar
